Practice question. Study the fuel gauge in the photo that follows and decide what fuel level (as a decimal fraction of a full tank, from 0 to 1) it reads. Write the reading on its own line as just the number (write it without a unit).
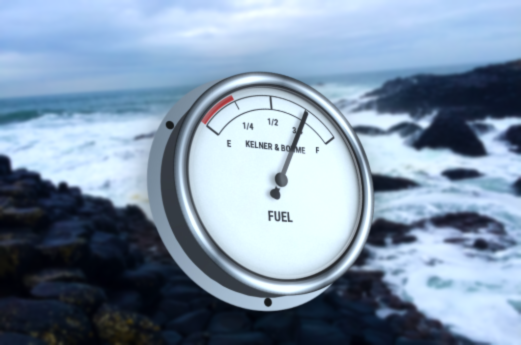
0.75
